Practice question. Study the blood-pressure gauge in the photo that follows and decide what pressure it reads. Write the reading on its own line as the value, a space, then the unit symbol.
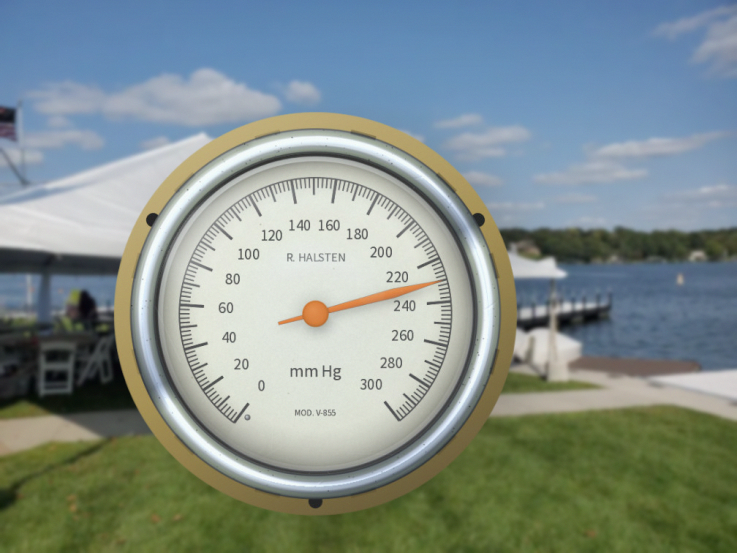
230 mmHg
